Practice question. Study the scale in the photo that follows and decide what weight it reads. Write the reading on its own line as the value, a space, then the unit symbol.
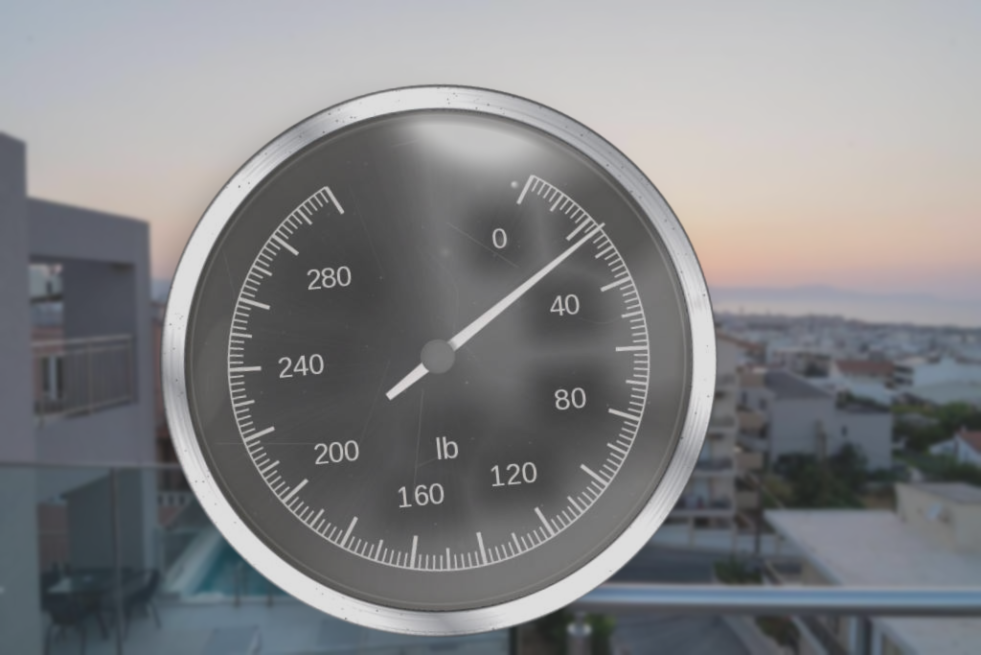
24 lb
